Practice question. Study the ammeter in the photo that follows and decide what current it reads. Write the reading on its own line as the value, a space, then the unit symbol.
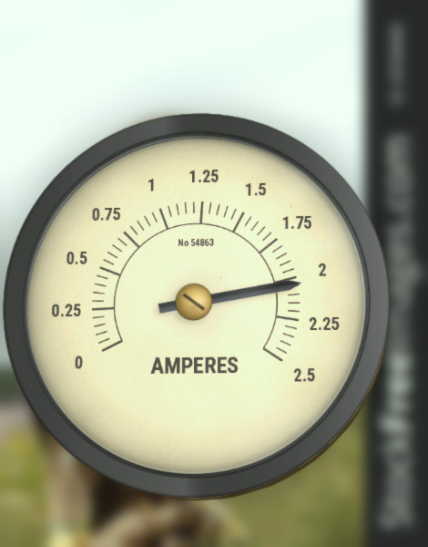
2.05 A
